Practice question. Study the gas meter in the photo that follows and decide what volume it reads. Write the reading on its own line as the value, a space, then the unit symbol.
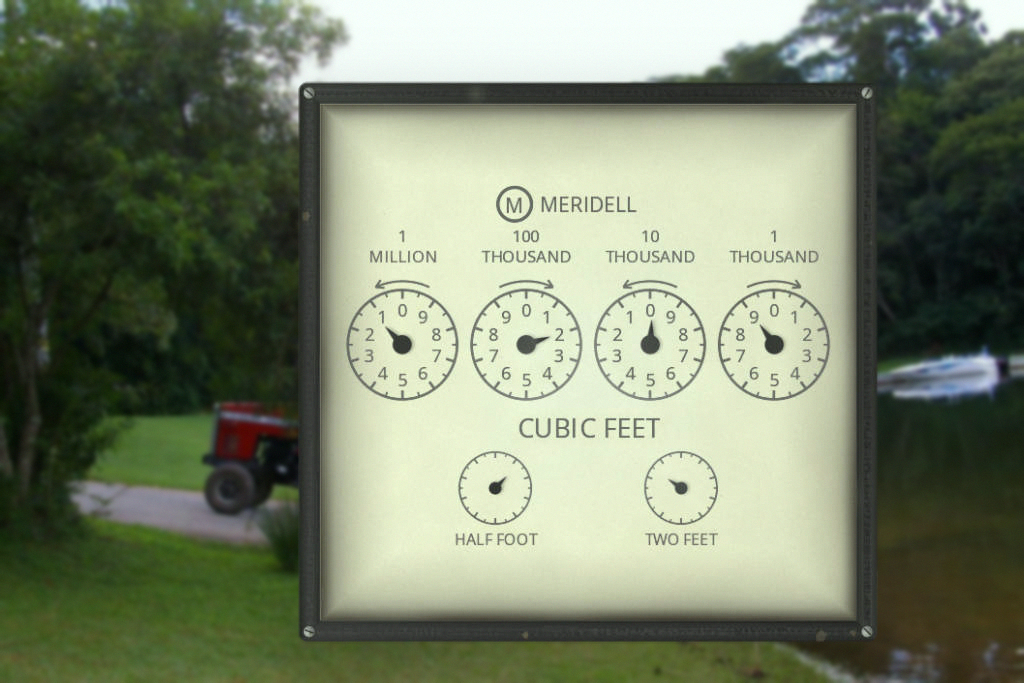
119900 ft³
